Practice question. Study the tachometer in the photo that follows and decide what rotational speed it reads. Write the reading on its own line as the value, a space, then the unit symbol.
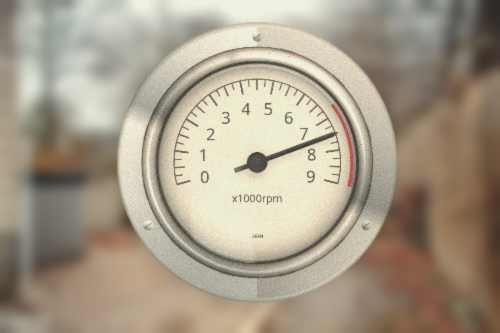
7500 rpm
